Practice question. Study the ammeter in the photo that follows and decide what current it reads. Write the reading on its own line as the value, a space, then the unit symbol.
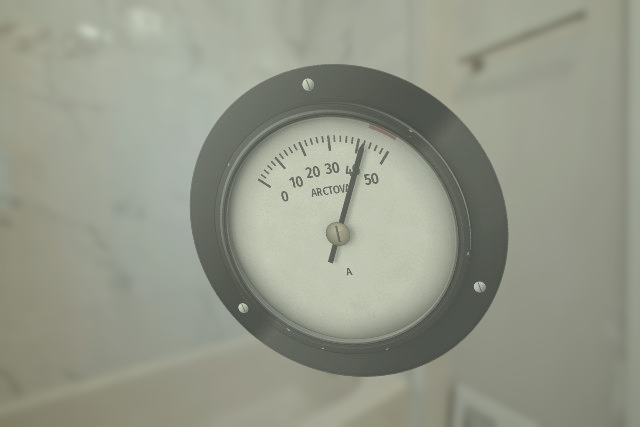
42 A
